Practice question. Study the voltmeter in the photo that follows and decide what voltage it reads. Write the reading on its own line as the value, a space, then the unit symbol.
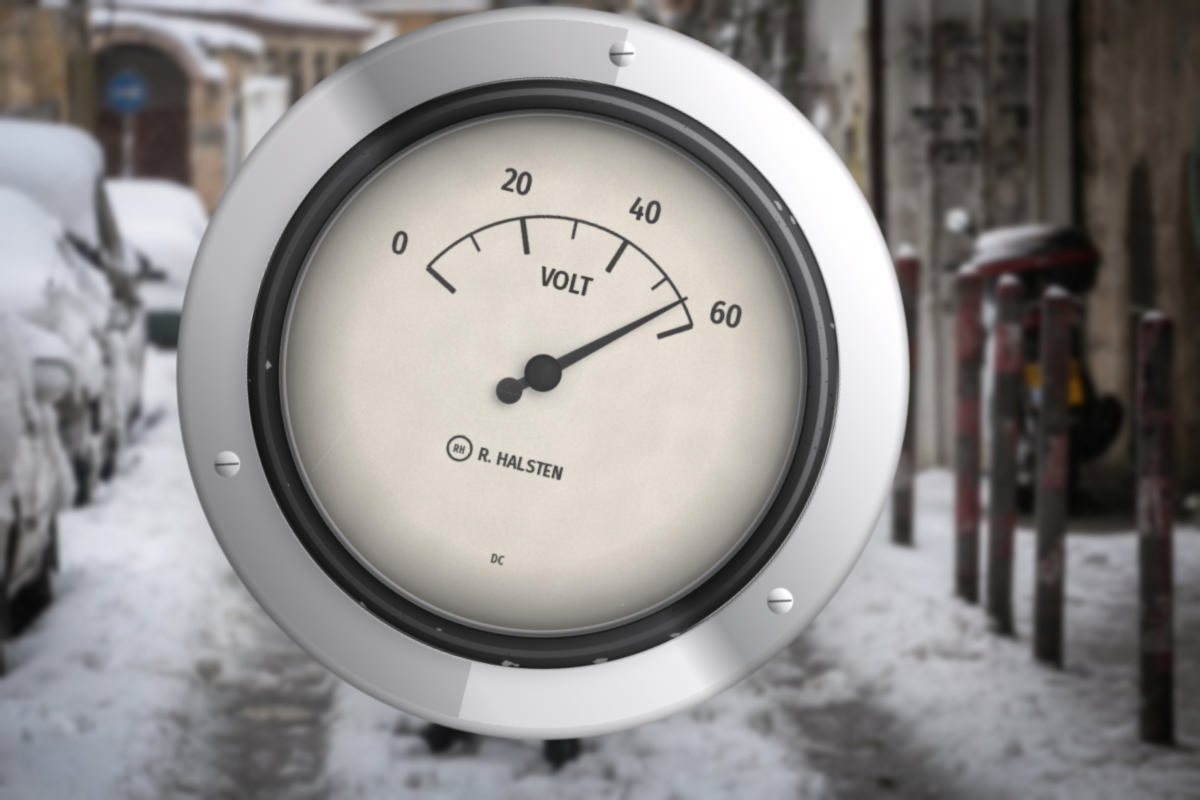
55 V
